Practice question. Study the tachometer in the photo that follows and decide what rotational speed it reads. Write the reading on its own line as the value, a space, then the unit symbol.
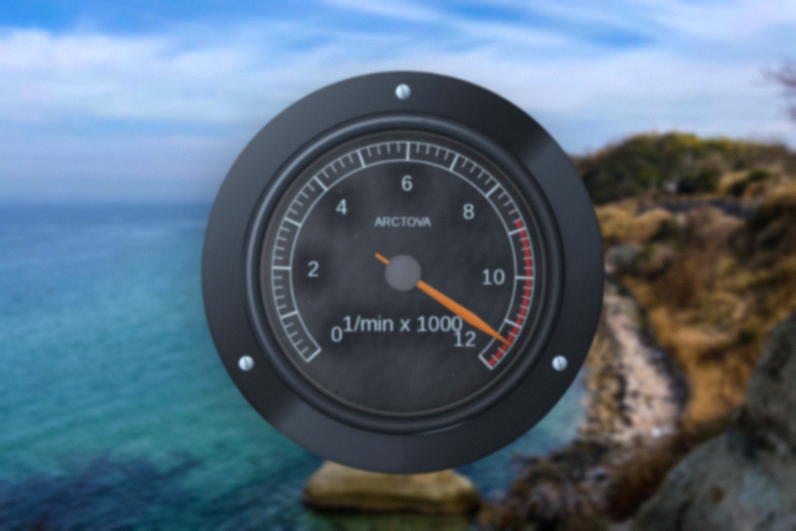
11400 rpm
